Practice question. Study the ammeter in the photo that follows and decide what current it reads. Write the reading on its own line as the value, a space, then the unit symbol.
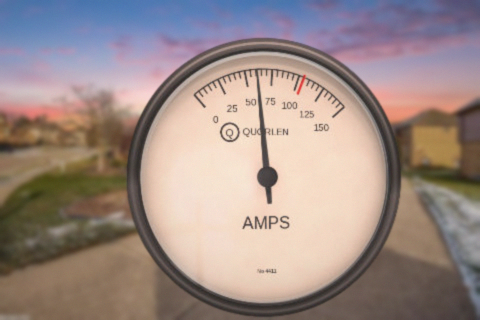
60 A
